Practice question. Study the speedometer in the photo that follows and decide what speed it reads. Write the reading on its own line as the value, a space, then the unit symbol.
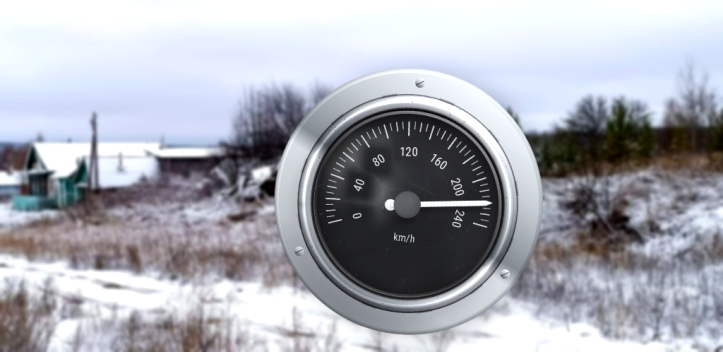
220 km/h
